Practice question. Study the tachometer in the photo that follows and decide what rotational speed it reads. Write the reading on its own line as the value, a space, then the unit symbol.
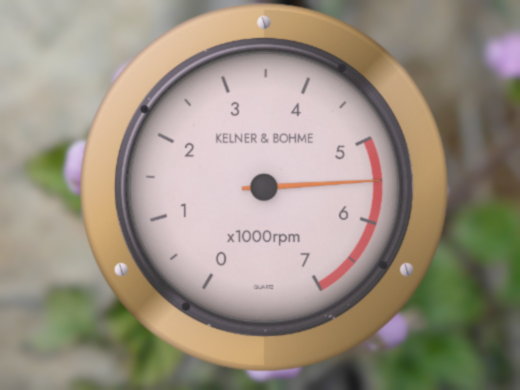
5500 rpm
